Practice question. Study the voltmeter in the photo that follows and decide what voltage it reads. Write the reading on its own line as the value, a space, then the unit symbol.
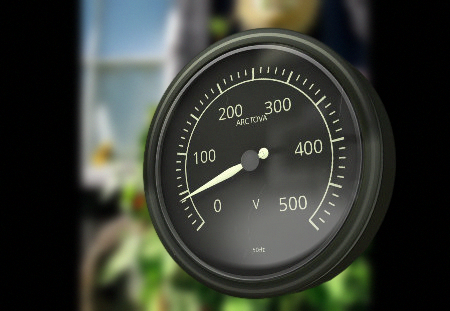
40 V
